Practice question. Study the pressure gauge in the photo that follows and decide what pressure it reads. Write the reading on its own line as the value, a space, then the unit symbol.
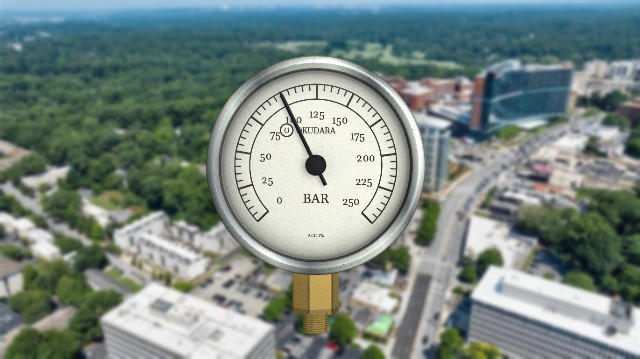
100 bar
